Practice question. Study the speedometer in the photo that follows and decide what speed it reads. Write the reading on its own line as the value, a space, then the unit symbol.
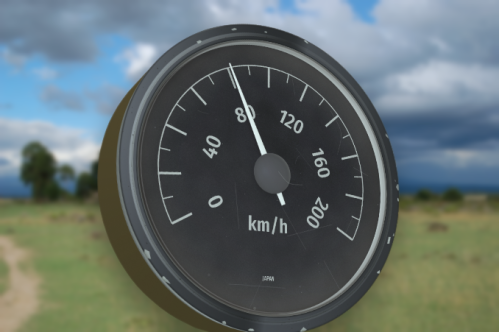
80 km/h
